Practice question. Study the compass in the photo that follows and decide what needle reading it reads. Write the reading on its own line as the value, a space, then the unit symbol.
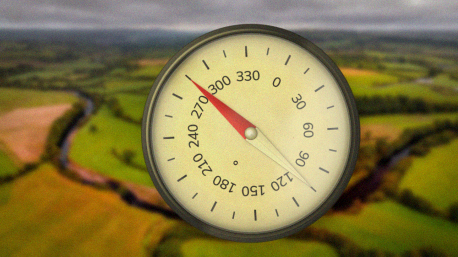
285 °
